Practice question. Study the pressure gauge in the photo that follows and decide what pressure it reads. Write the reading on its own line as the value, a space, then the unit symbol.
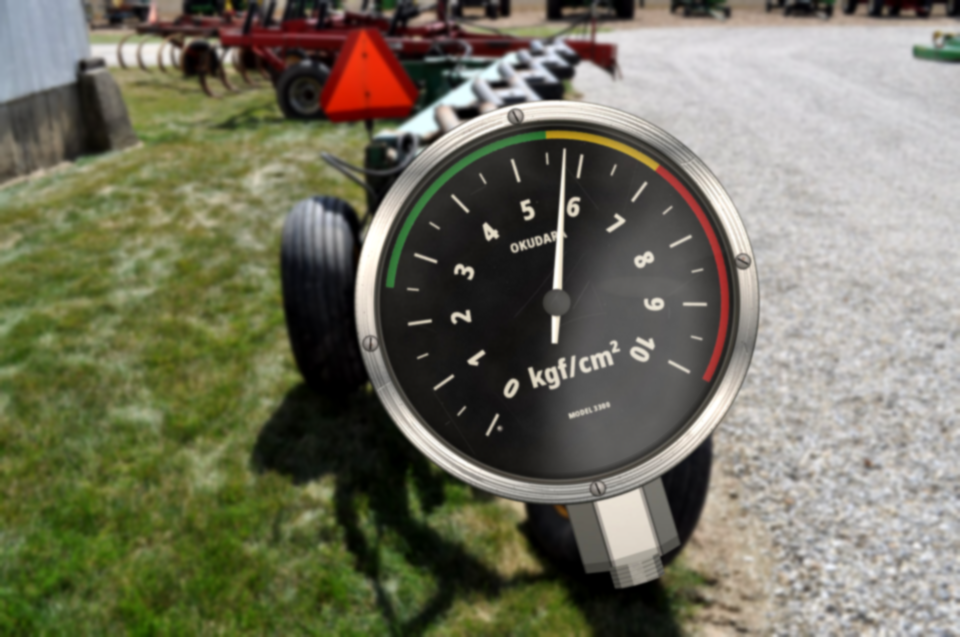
5.75 kg/cm²
